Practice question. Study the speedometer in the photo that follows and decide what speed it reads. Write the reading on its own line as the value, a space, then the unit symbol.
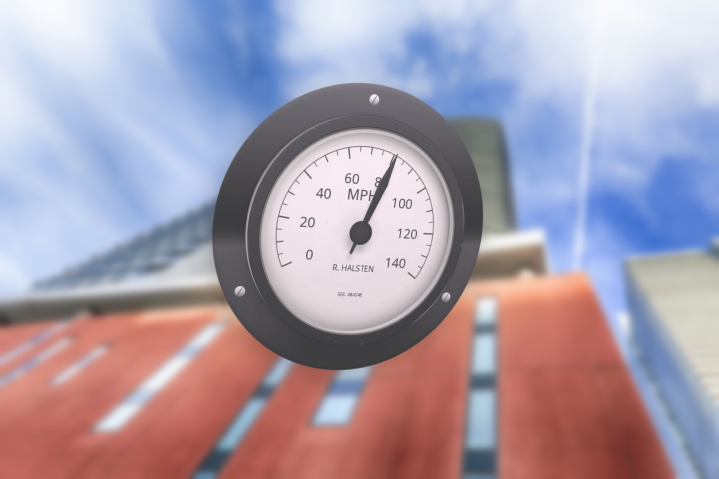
80 mph
